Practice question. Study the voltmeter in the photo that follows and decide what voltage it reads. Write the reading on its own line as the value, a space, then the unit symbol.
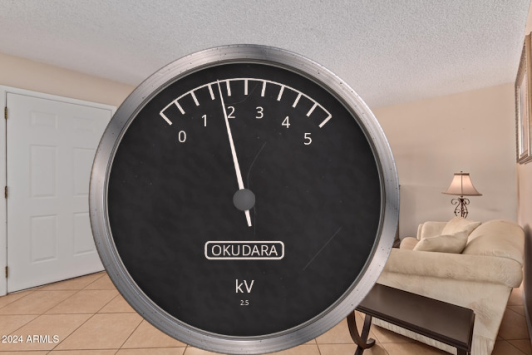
1.75 kV
